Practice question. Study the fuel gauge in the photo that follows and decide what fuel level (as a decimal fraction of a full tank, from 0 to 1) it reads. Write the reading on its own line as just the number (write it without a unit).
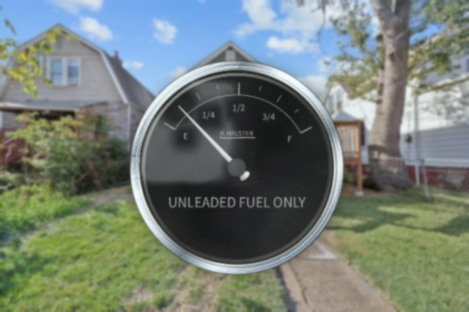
0.125
